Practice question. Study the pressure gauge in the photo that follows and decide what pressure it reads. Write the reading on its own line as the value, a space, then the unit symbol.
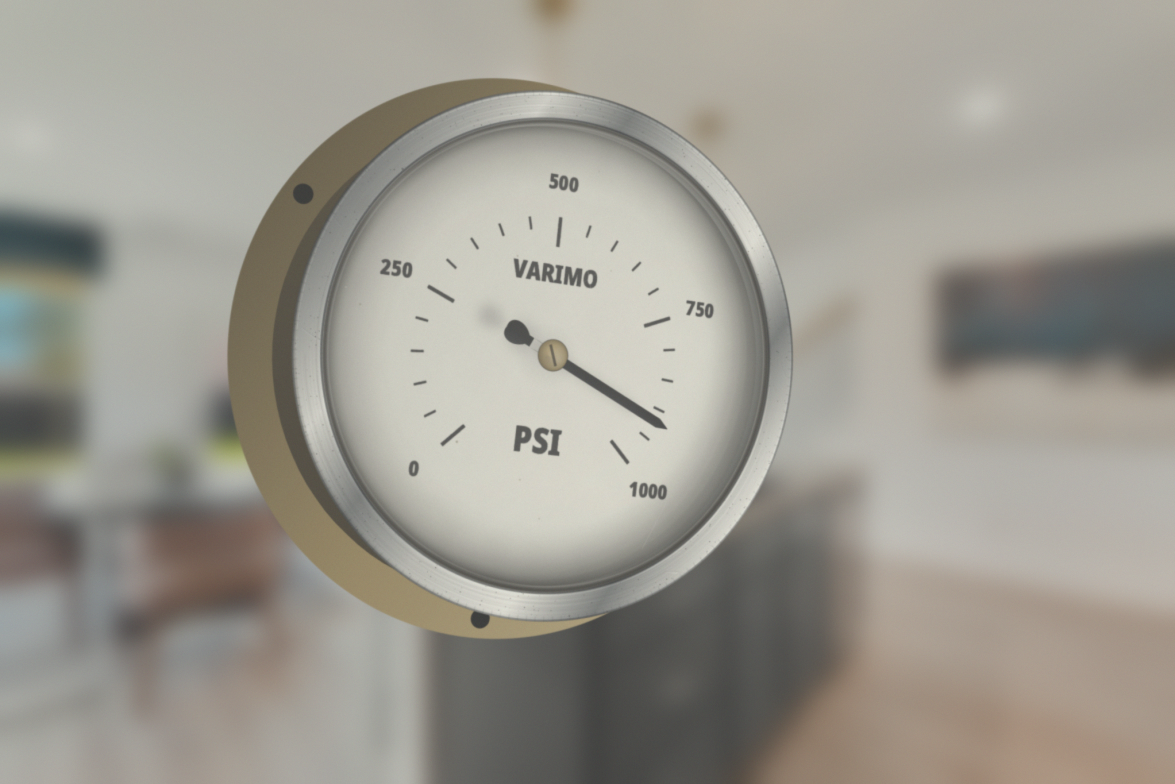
925 psi
